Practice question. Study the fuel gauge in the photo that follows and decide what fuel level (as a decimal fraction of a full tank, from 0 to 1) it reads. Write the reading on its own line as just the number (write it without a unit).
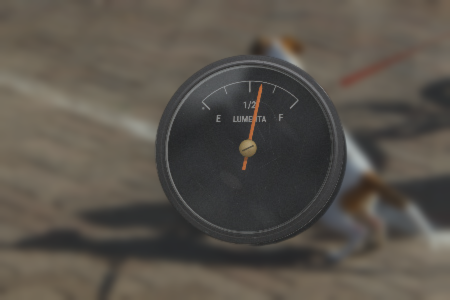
0.625
